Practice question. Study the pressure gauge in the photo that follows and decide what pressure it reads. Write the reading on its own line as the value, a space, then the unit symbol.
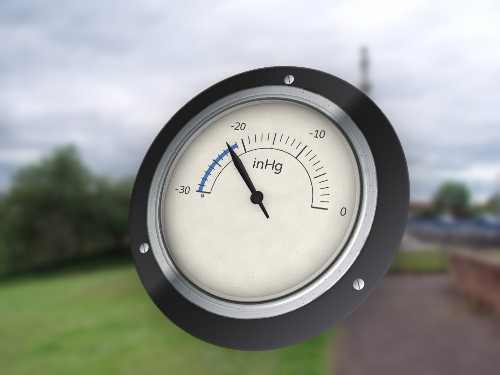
-22 inHg
